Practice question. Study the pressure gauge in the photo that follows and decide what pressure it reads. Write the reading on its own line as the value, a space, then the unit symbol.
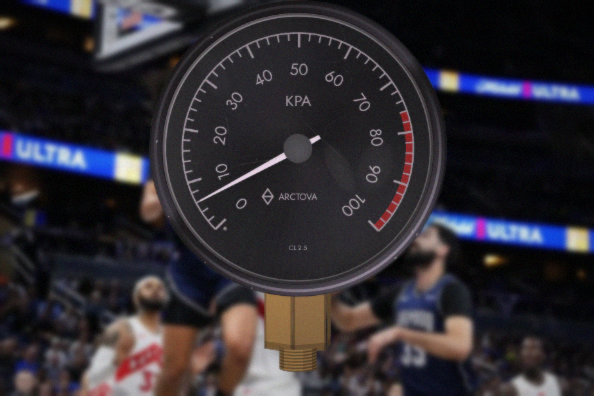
6 kPa
